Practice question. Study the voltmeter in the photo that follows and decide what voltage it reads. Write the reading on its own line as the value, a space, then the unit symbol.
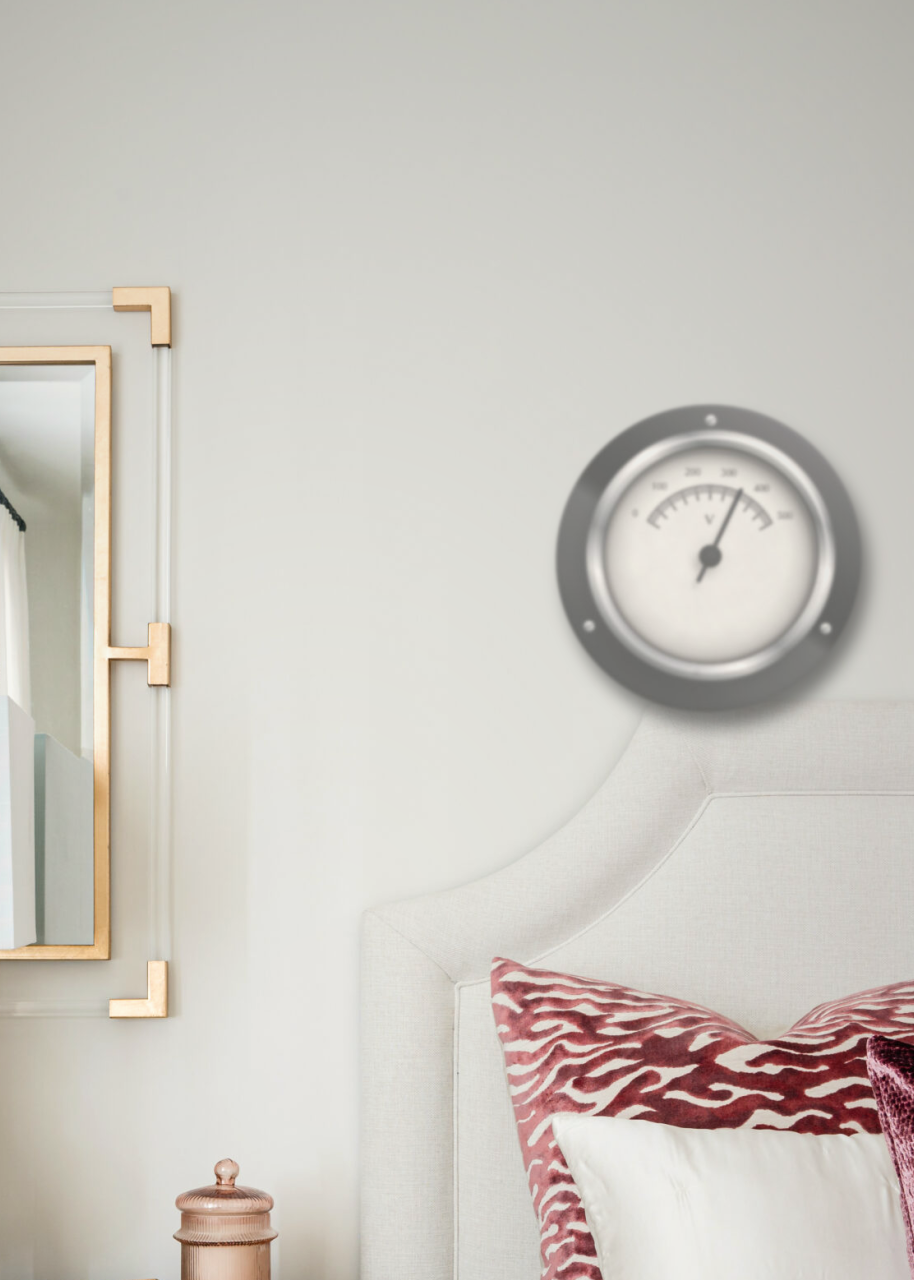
350 V
